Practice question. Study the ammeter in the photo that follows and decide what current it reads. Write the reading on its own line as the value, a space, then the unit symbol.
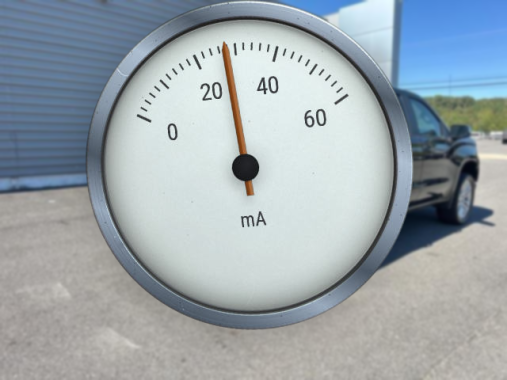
28 mA
